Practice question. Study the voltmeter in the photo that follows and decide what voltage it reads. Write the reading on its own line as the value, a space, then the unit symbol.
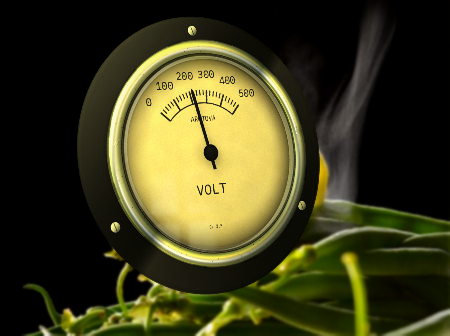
200 V
